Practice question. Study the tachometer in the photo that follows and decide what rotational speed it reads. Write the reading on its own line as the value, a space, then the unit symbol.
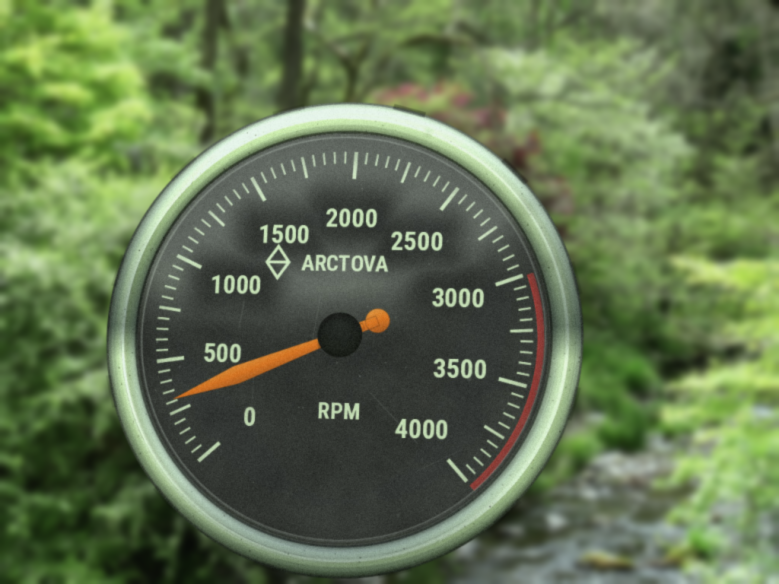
300 rpm
